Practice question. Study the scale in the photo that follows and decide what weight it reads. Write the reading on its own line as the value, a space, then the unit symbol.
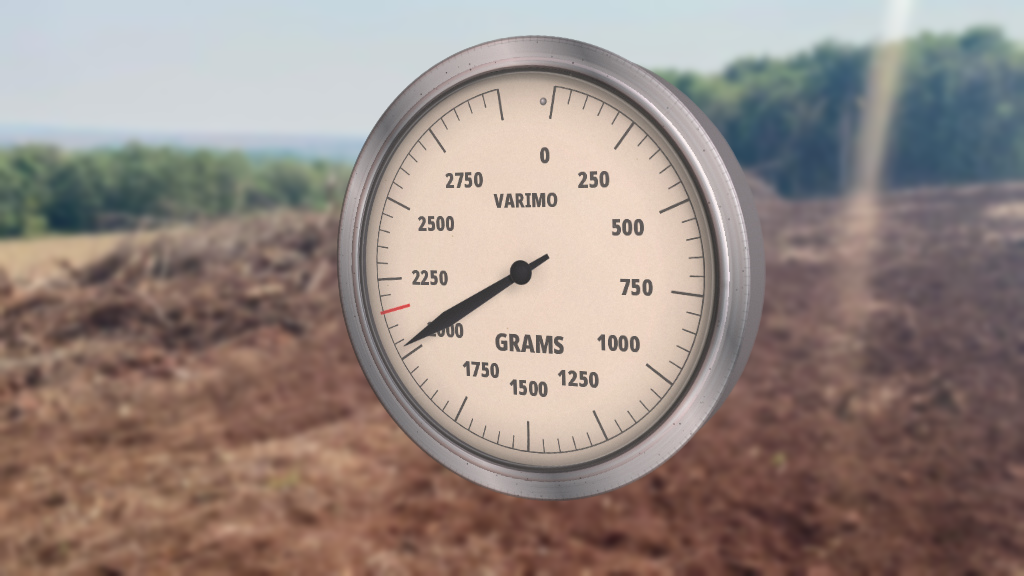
2025 g
